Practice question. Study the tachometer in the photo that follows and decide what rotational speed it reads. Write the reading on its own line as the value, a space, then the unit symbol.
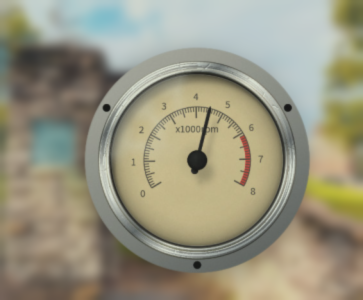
4500 rpm
